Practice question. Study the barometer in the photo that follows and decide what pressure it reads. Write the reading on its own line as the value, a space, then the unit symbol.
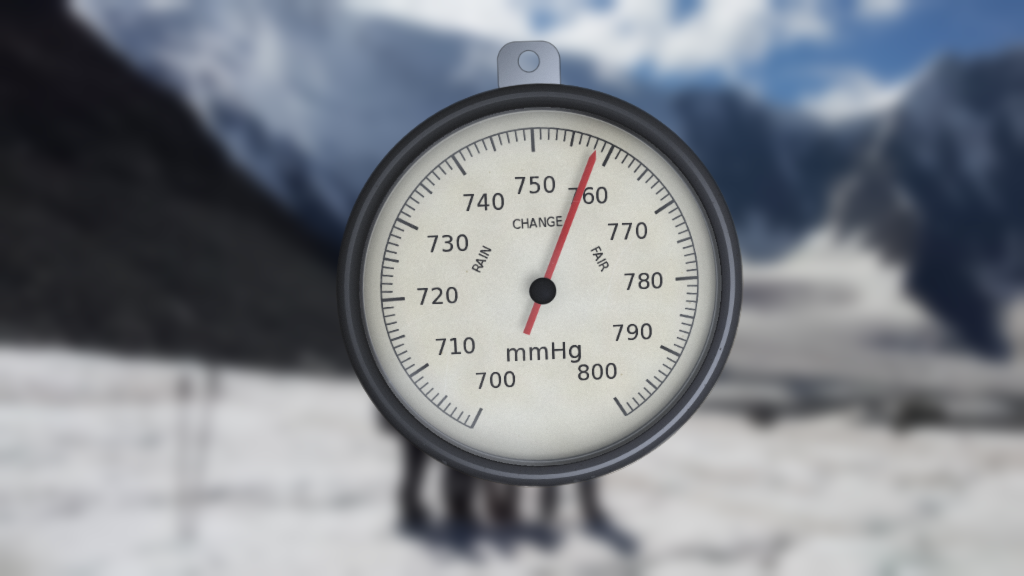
758 mmHg
